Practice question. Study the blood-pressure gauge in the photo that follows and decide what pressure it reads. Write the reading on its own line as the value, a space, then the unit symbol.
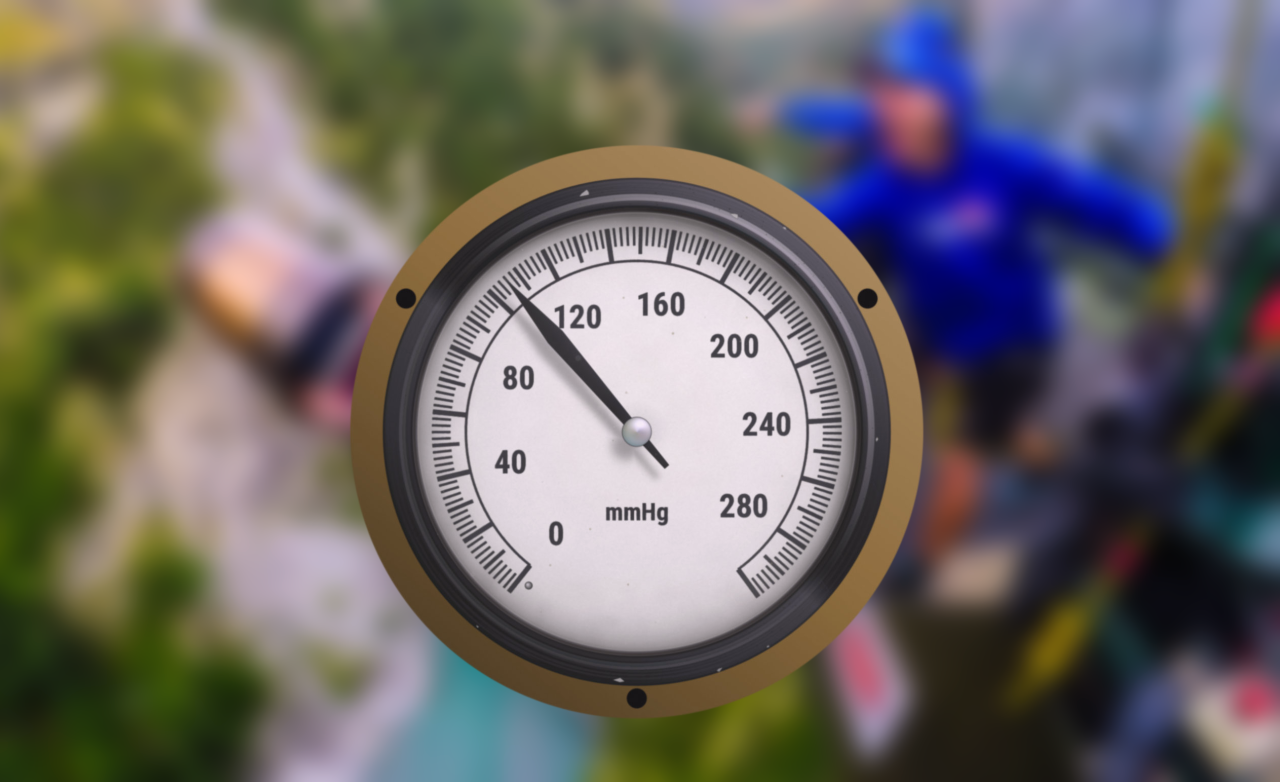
106 mmHg
